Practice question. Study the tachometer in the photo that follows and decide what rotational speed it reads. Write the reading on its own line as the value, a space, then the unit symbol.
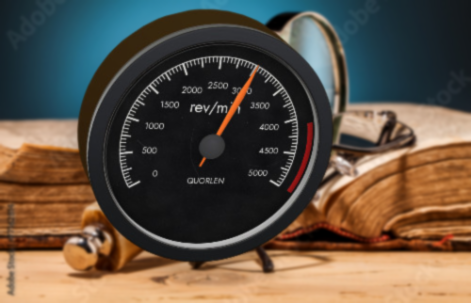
3000 rpm
